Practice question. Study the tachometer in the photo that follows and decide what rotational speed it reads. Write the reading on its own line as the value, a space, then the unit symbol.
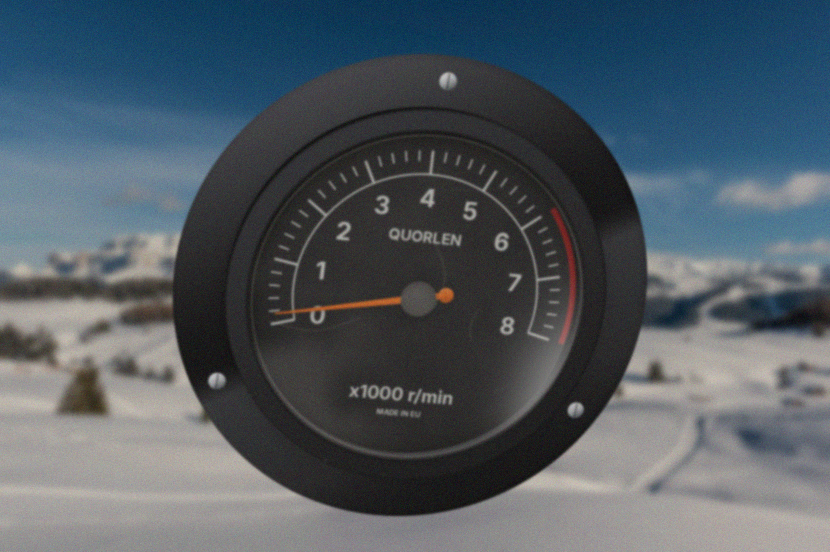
200 rpm
